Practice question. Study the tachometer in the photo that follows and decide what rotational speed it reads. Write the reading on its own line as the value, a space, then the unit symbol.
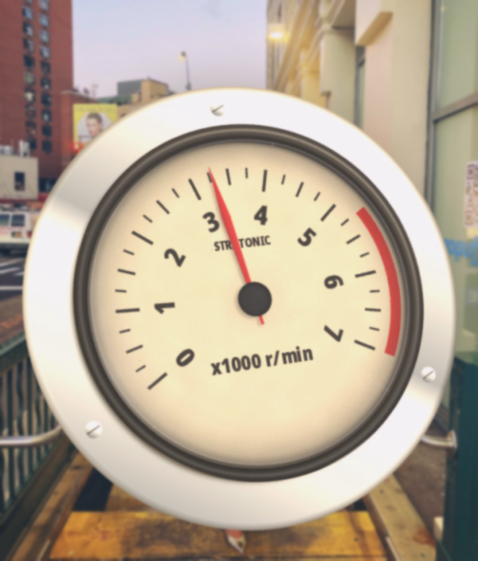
3250 rpm
